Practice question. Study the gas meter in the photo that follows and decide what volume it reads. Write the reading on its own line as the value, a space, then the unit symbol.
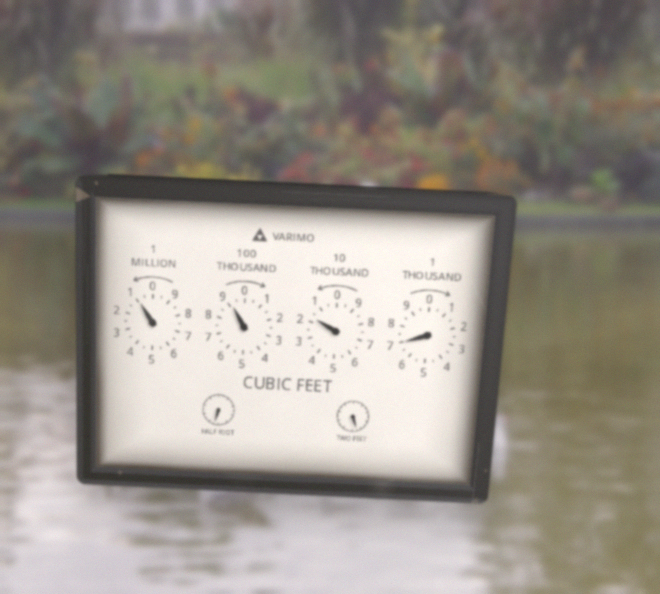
91700 ft³
